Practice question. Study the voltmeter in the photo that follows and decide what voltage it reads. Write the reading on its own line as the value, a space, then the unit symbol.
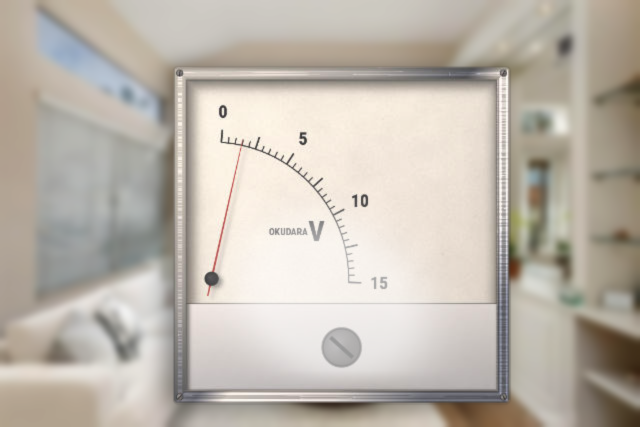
1.5 V
